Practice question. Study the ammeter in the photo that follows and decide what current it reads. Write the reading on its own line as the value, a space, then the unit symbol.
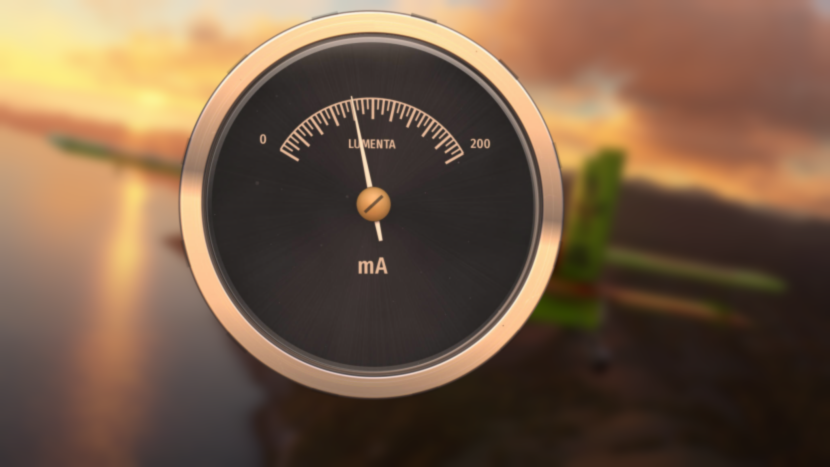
80 mA
